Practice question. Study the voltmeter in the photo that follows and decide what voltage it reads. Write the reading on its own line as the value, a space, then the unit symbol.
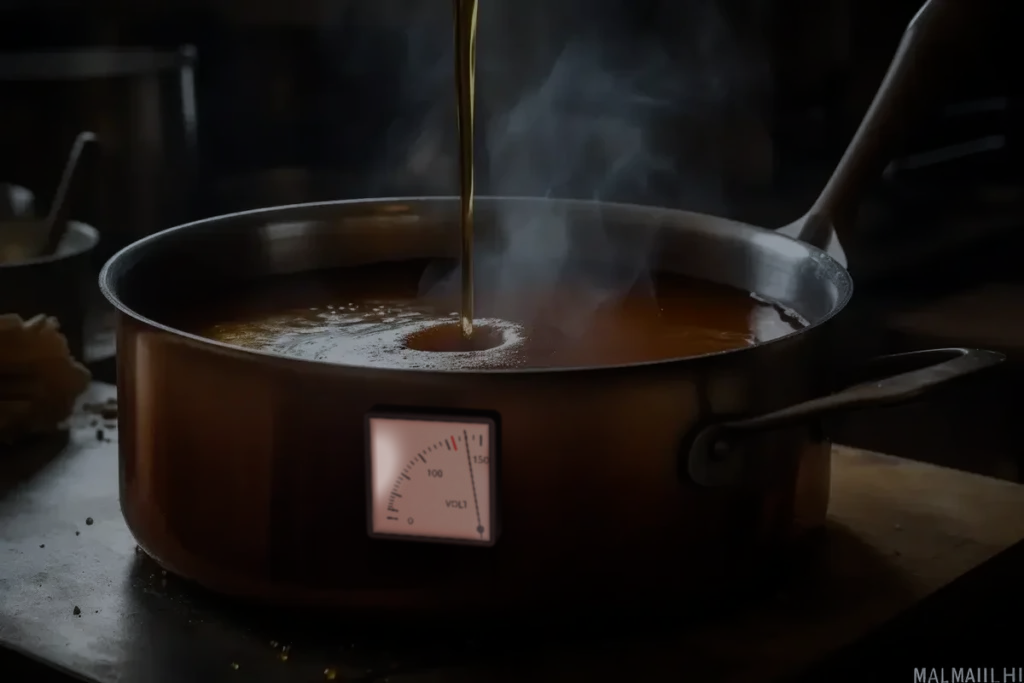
140 V
